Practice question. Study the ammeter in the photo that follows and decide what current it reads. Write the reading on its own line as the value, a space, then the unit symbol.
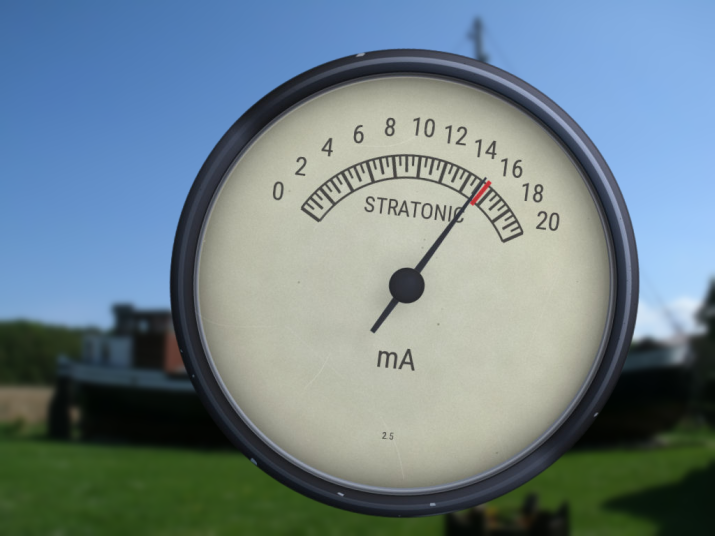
15 mA
